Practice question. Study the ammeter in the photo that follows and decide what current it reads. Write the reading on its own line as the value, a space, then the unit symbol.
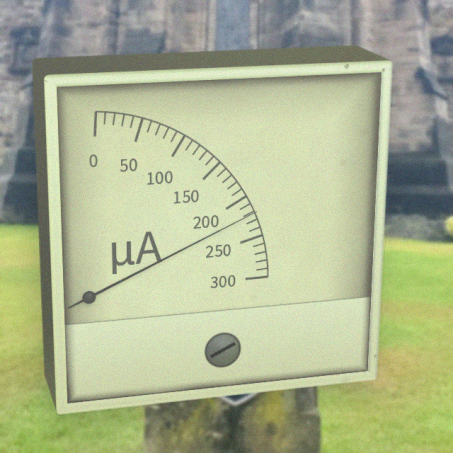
220 µA
